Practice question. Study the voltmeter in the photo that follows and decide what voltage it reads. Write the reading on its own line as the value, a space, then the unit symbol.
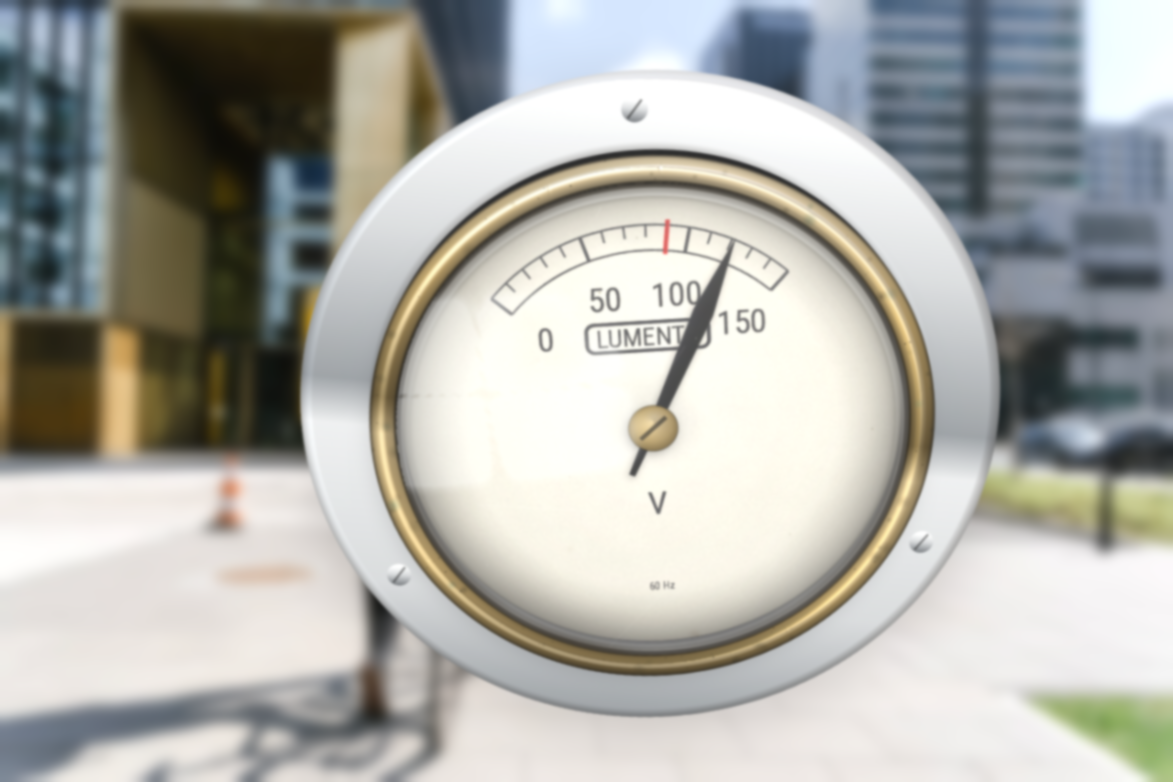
120 V
